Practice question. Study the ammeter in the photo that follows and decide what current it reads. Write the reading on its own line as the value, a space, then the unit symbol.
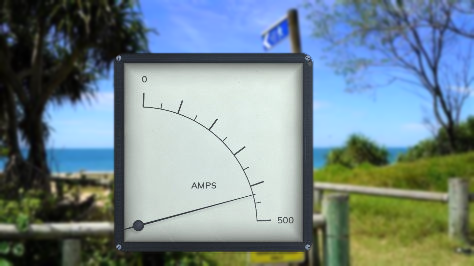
425 A
